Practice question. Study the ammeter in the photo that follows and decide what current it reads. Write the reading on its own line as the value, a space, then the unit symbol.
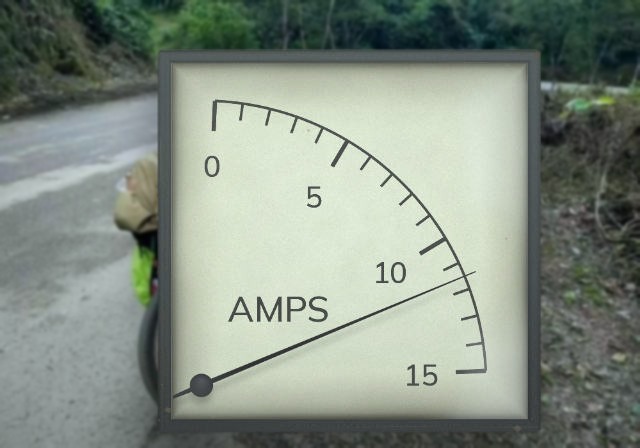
11.5 A
